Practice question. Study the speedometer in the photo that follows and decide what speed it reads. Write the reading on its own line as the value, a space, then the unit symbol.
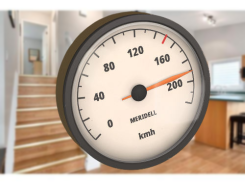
190 km/h
